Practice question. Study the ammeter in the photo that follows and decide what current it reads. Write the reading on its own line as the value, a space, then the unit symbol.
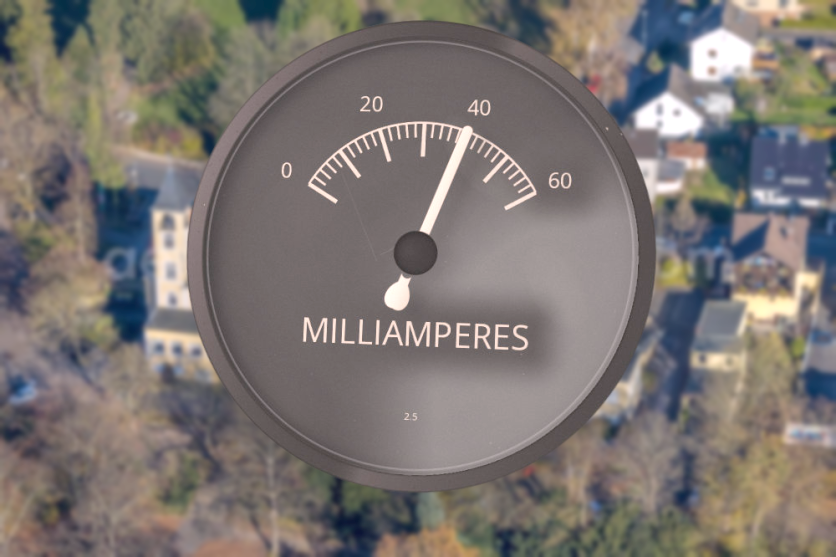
40 mA
